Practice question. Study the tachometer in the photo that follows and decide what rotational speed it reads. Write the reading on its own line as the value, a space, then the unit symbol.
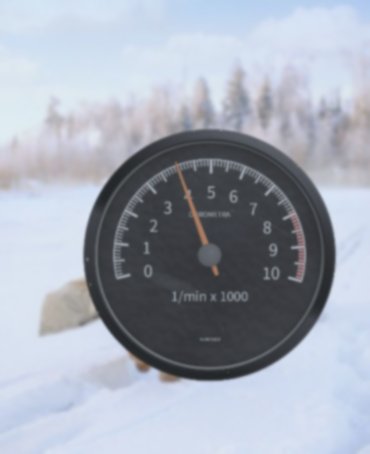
4000 rpm
